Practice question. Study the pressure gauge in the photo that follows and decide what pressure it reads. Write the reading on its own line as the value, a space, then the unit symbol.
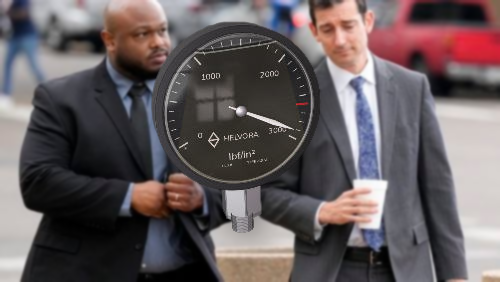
2900 psi
